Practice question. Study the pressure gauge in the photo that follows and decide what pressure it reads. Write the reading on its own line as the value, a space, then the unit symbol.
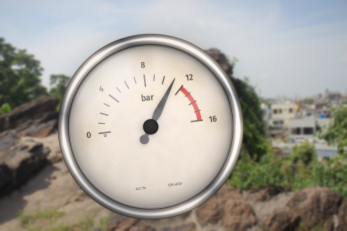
11 bar
